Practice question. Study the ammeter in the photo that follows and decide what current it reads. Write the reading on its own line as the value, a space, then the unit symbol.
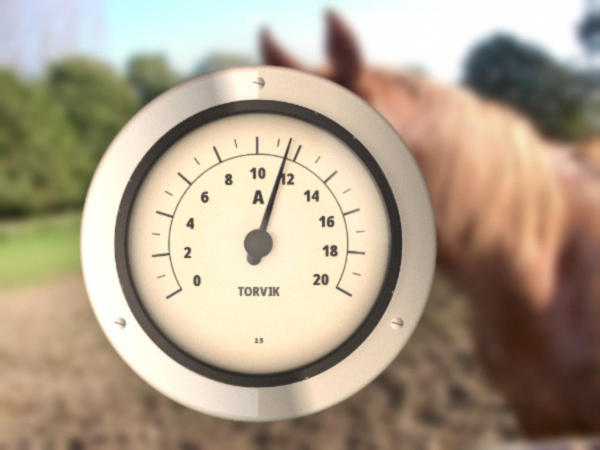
11.5 A
